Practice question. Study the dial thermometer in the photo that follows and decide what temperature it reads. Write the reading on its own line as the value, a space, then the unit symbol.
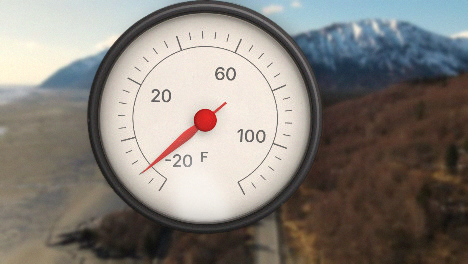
-12 °F
